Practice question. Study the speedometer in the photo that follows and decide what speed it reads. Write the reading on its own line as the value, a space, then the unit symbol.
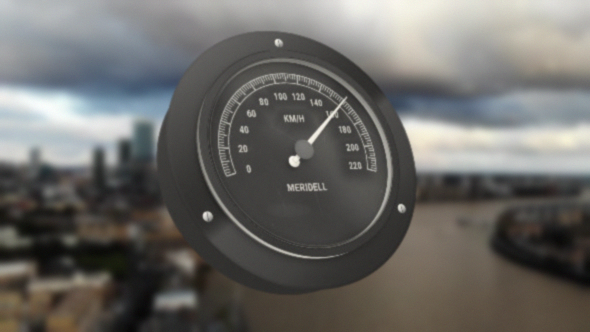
160 km/h
